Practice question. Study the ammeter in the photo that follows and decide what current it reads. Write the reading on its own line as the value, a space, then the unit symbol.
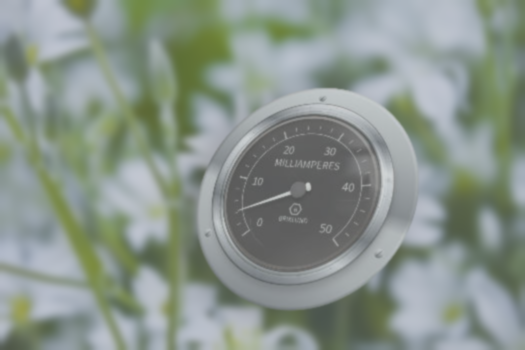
4 mA
